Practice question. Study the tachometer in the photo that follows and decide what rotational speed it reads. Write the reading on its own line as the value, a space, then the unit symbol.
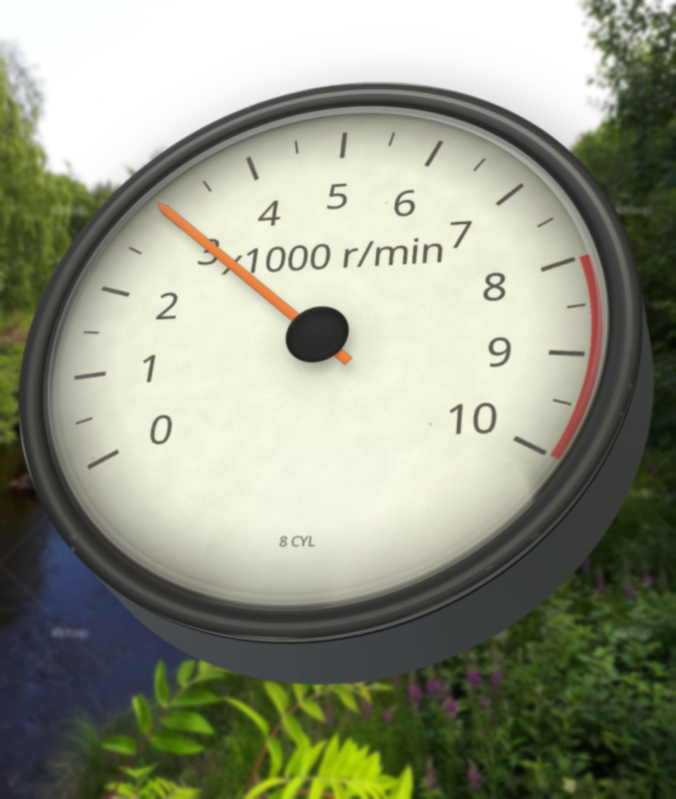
3000 rpm
